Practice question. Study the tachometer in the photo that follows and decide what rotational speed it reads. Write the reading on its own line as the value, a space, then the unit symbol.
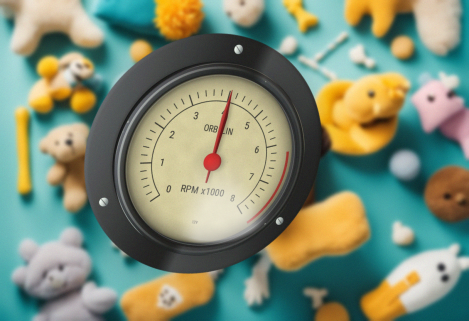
4000 rpm
